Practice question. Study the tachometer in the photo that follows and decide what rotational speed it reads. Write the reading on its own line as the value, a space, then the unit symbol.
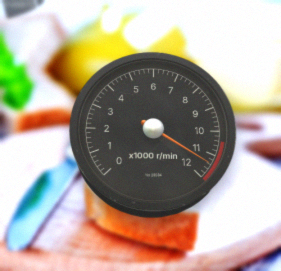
11400 rpm
